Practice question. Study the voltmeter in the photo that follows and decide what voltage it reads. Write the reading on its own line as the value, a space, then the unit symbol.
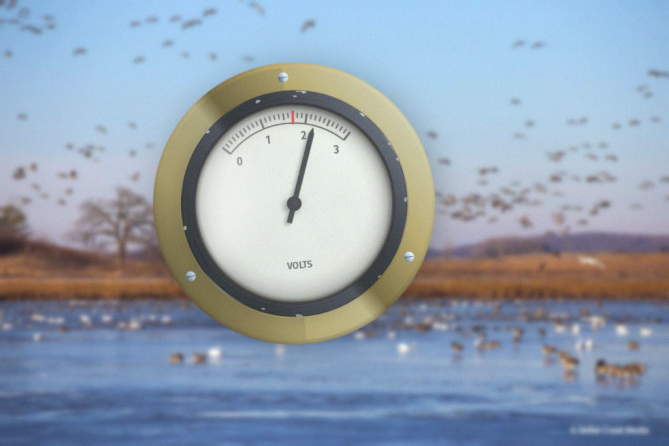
2.2 V
